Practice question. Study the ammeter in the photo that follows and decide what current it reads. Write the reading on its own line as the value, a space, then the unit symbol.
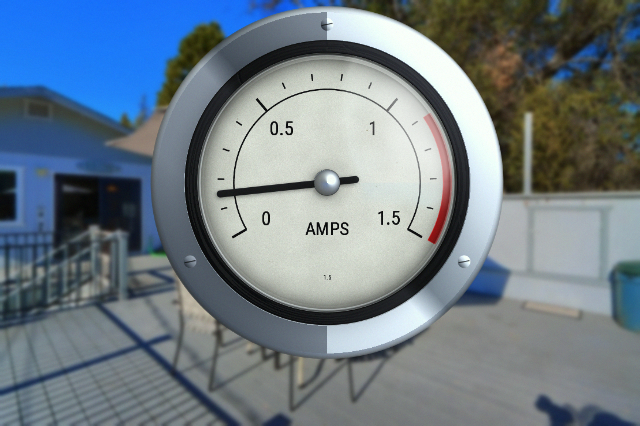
0.15 A
